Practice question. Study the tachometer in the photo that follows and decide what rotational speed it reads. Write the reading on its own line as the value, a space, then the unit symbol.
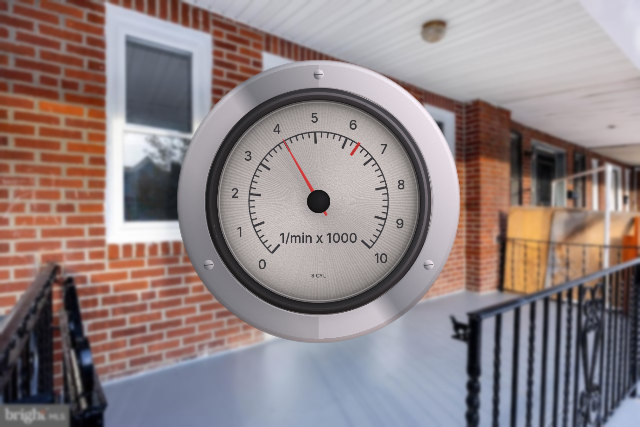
4000 rpm
